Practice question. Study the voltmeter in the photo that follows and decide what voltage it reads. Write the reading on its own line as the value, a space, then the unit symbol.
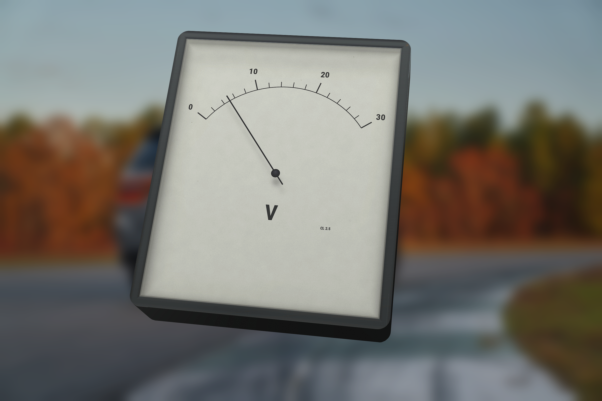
5 V
